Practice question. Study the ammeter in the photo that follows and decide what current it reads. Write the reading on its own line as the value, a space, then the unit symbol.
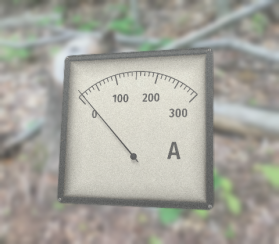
10 A
